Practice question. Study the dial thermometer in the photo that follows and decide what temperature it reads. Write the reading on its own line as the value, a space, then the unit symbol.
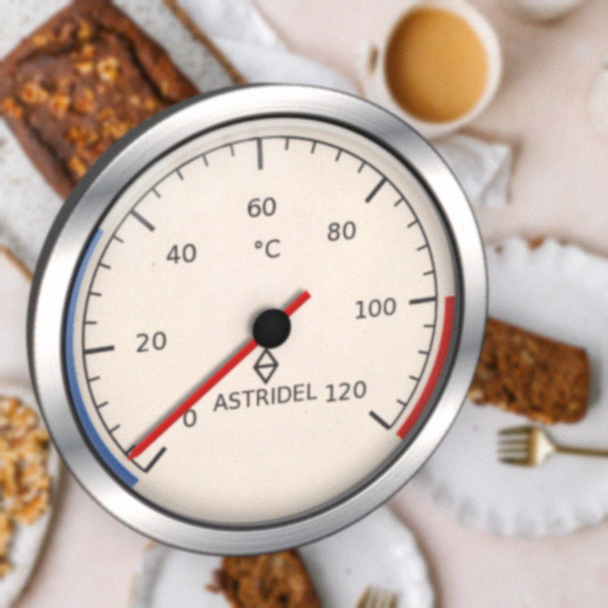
4 °C
